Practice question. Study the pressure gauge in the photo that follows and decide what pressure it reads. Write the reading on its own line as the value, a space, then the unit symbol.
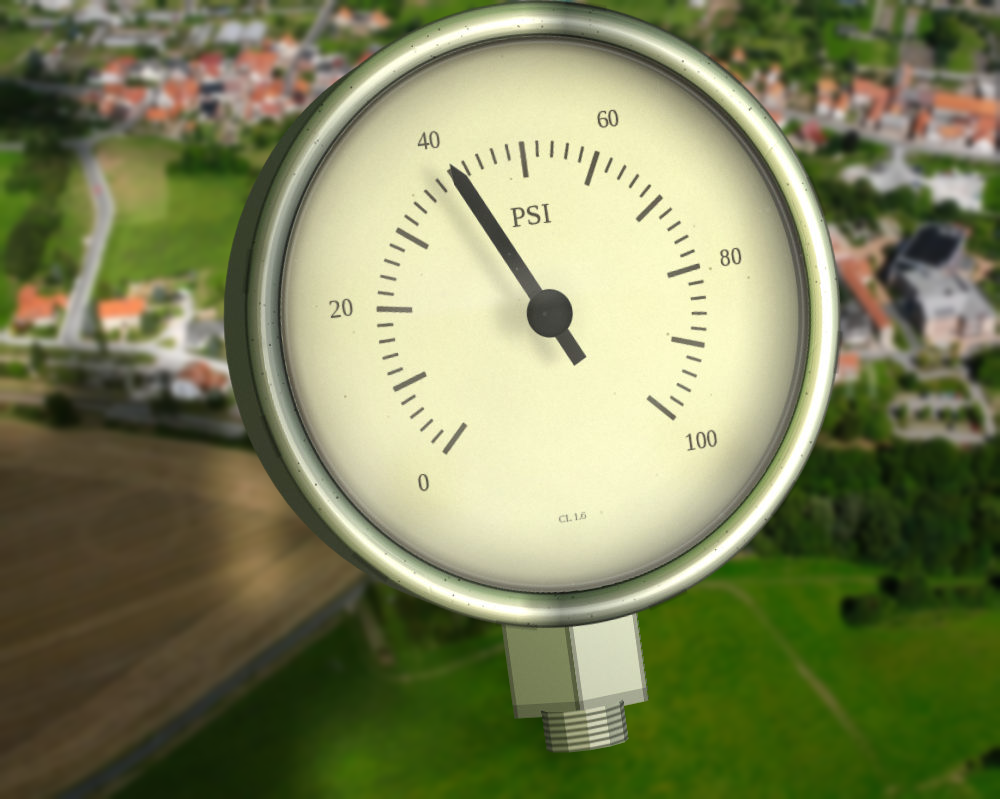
40 psi
